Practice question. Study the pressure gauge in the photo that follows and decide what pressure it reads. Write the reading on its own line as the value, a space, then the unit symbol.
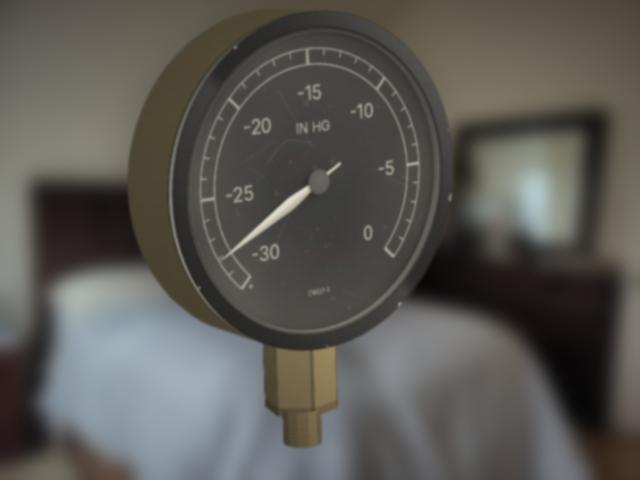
-28 inHg
